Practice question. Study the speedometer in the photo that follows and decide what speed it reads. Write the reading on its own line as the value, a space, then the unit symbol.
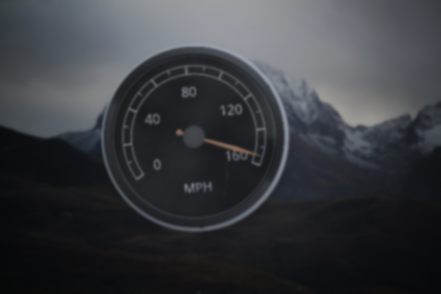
155 mph
